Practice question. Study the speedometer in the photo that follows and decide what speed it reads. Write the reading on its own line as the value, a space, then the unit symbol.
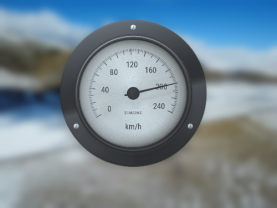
200 km/h
